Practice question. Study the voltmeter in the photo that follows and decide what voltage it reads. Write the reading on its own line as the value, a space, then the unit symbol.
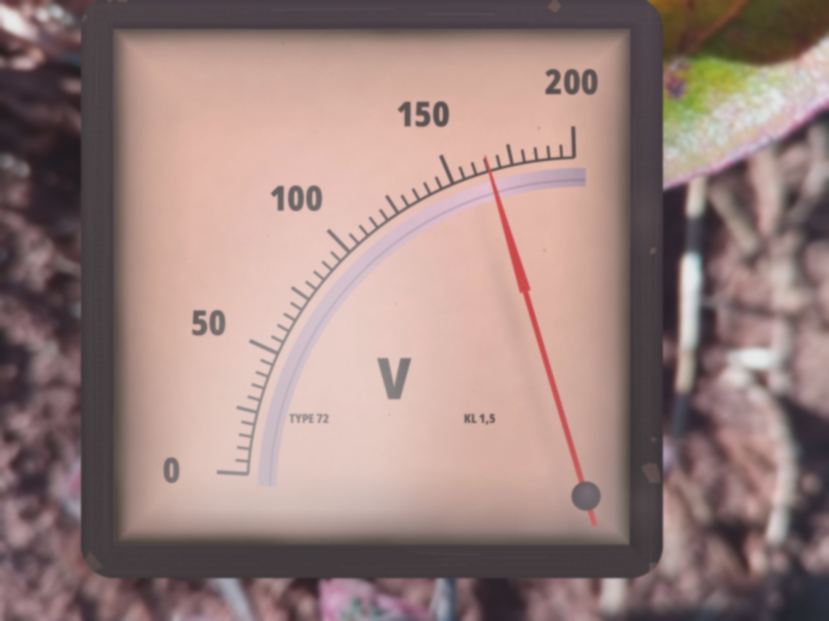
165 V
